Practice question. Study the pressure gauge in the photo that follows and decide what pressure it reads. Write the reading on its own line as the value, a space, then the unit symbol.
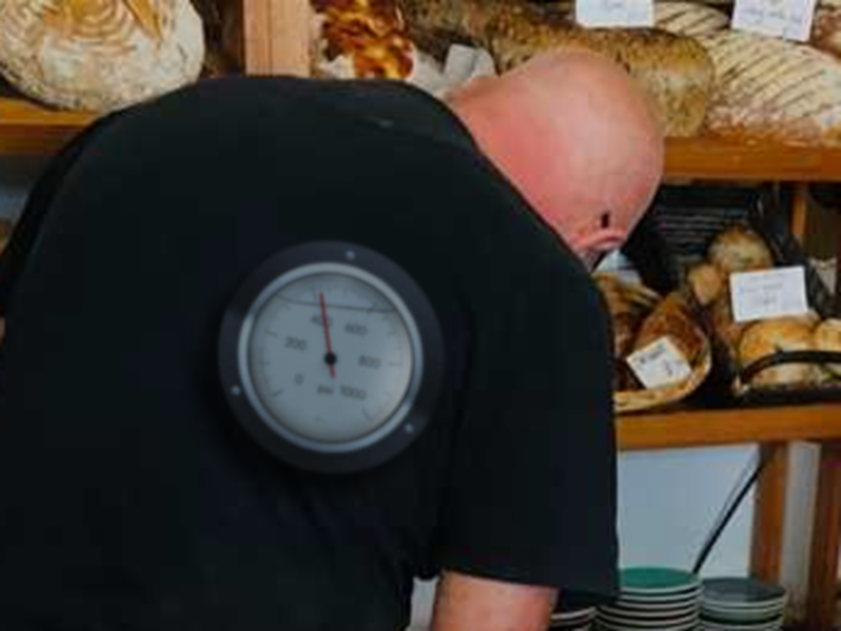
425 psi
